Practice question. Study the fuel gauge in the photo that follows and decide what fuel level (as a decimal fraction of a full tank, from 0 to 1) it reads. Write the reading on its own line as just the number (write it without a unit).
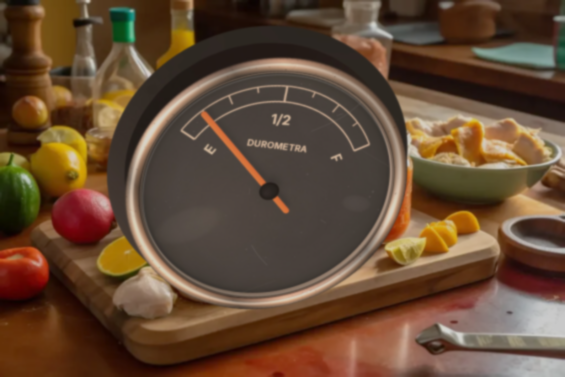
0.125
